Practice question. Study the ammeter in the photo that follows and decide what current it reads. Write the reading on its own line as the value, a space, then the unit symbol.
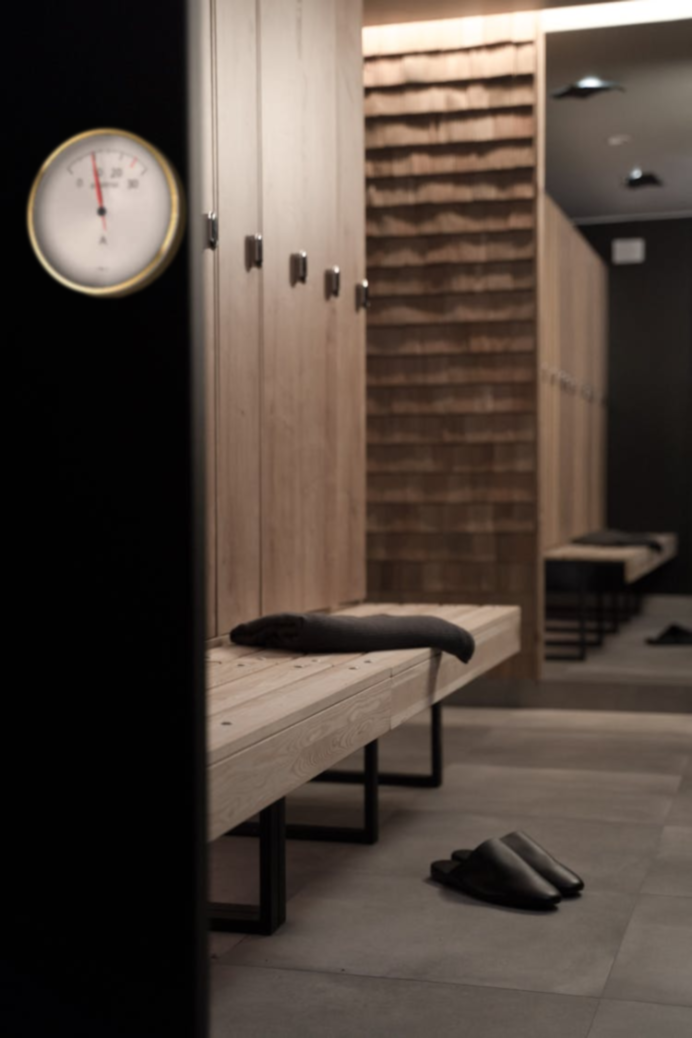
10 A
